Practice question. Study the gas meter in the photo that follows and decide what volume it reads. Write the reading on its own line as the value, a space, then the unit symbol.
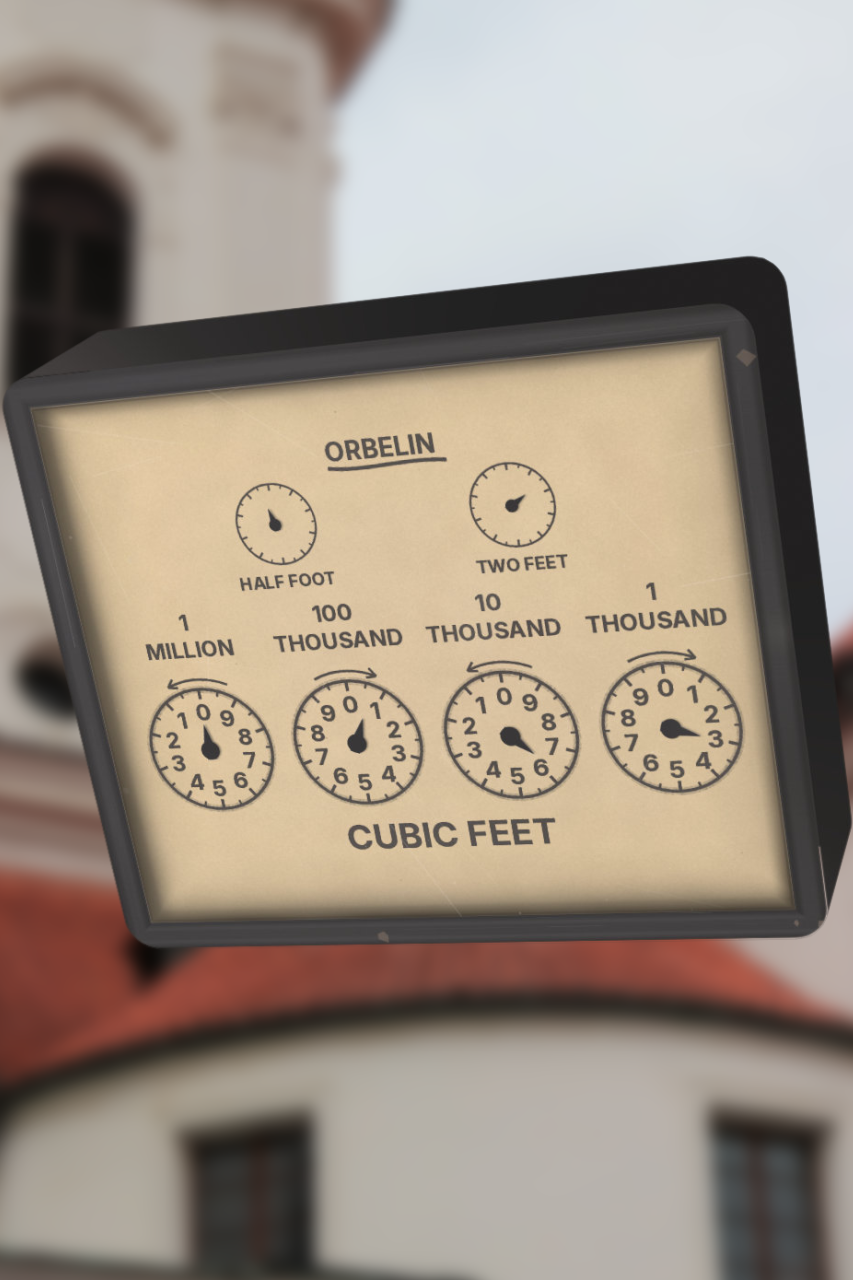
6300 ft³
